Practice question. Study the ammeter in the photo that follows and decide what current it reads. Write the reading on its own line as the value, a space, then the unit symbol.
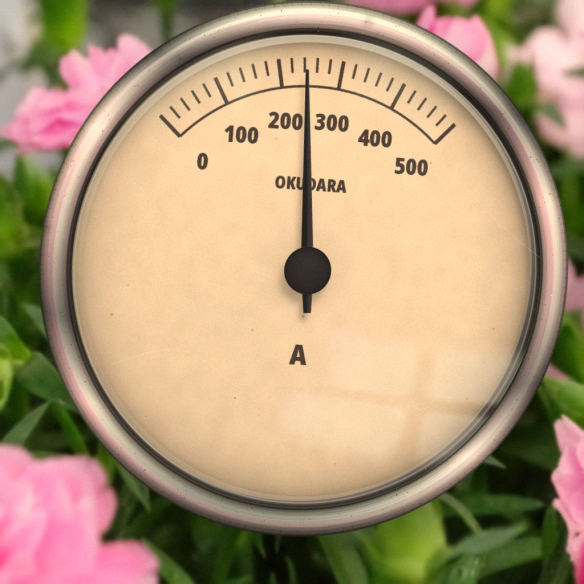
240 A
